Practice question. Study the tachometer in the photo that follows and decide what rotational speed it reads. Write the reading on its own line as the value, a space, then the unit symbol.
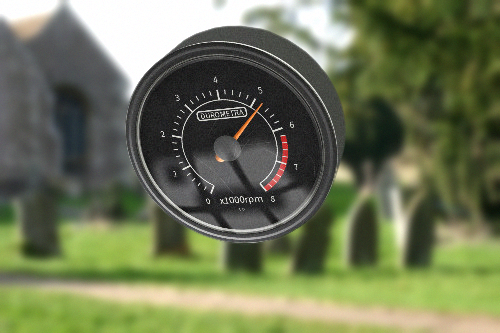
5200 rpm
